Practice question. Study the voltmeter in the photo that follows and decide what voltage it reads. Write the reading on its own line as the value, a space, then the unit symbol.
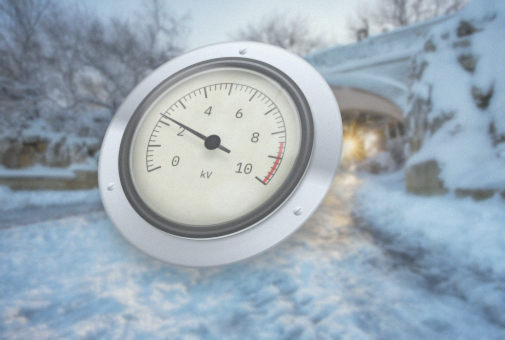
2.2 kV
